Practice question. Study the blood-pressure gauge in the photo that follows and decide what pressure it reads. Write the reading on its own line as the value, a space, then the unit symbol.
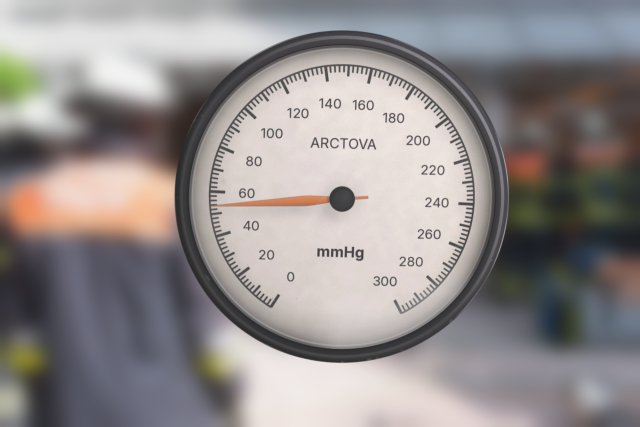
54 mmHg
